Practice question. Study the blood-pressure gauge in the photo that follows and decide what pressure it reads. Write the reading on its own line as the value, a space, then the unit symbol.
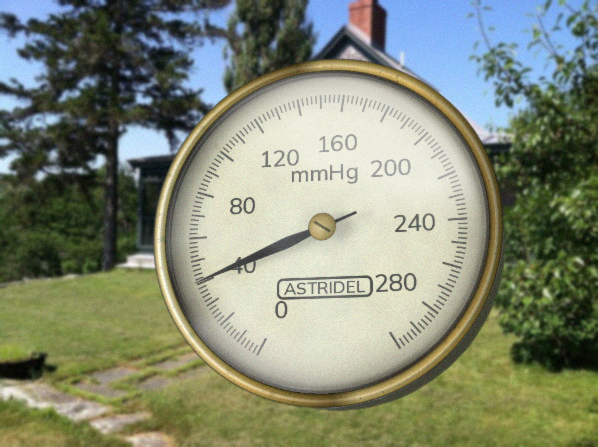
40 mmHg
